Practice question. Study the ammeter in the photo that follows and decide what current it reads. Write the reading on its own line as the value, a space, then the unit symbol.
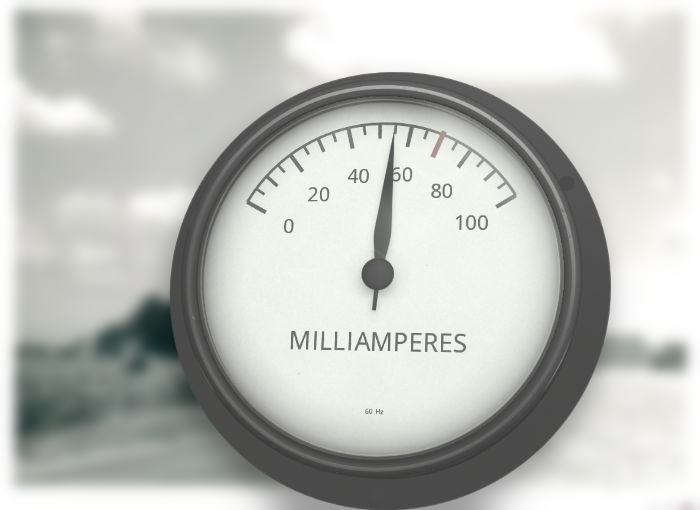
55 mA
